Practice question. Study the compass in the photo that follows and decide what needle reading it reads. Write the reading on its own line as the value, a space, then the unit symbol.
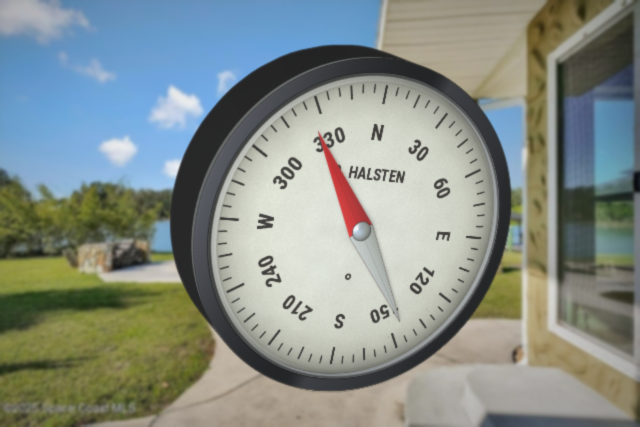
325 °
